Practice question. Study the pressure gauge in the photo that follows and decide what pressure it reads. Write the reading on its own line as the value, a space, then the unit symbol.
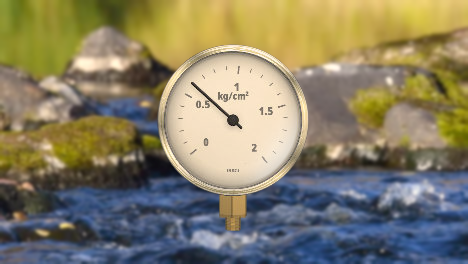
0.6 kg/cm²
